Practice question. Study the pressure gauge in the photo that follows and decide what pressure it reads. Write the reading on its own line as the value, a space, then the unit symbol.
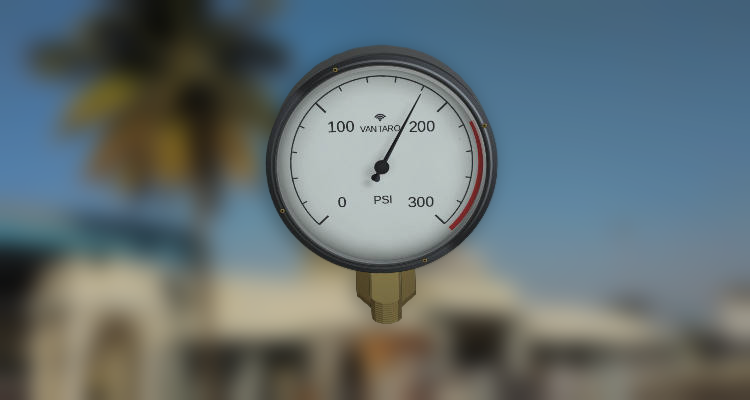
180 psi
